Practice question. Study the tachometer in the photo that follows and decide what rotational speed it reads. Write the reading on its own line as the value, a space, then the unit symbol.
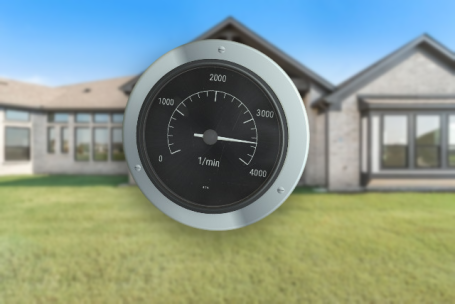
3500 rpm
